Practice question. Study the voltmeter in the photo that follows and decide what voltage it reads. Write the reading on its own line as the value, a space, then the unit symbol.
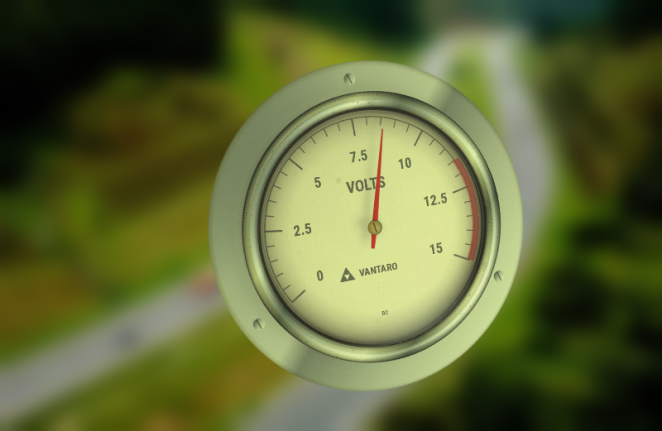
8.5 V
